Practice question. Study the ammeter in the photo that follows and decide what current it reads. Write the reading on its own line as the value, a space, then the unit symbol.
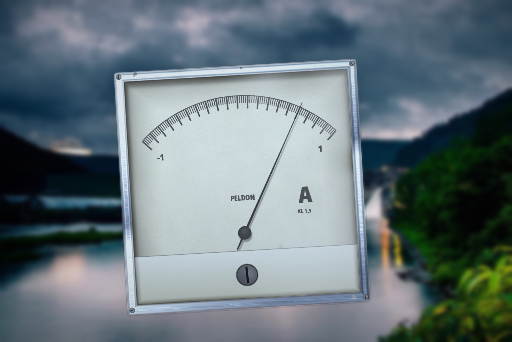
0.6 A
